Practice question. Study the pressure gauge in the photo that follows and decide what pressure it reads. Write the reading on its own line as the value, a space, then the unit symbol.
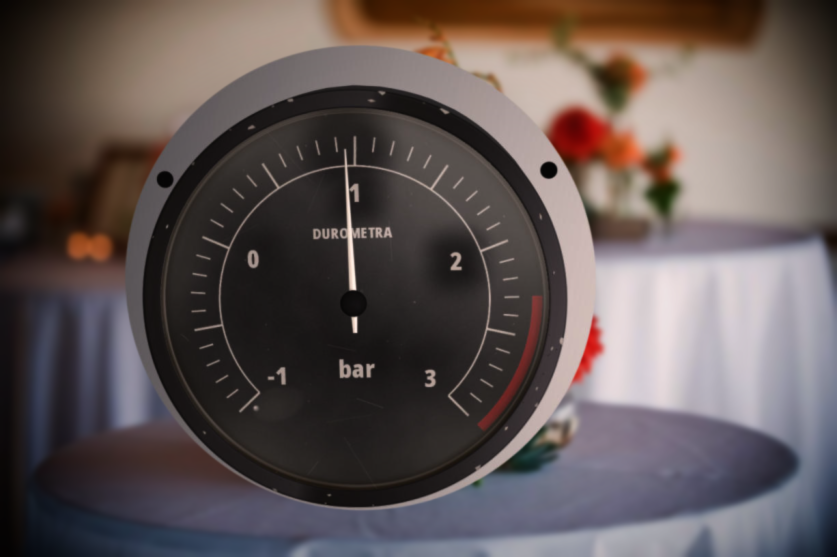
0.95 bar
